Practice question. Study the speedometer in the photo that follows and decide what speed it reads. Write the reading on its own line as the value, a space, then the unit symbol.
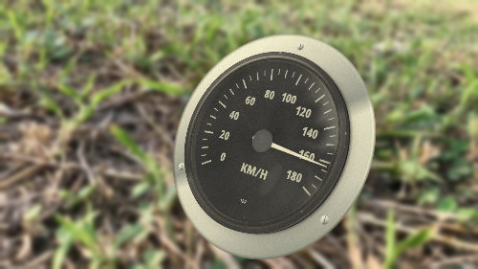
162.5 km/h
